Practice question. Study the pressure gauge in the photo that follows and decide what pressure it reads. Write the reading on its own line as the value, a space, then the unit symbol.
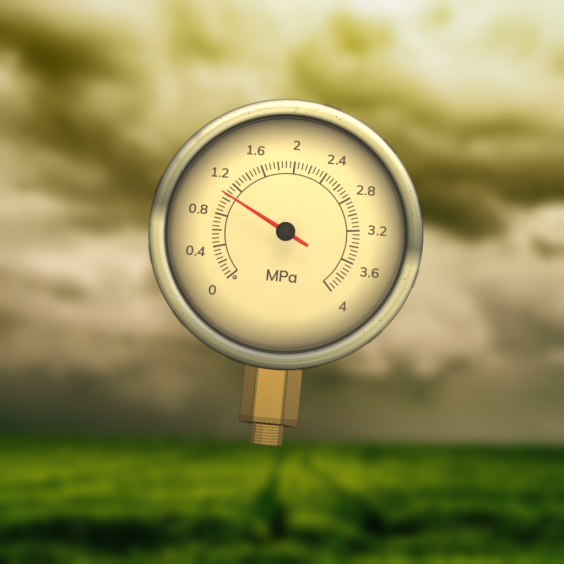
1.05 MPa
